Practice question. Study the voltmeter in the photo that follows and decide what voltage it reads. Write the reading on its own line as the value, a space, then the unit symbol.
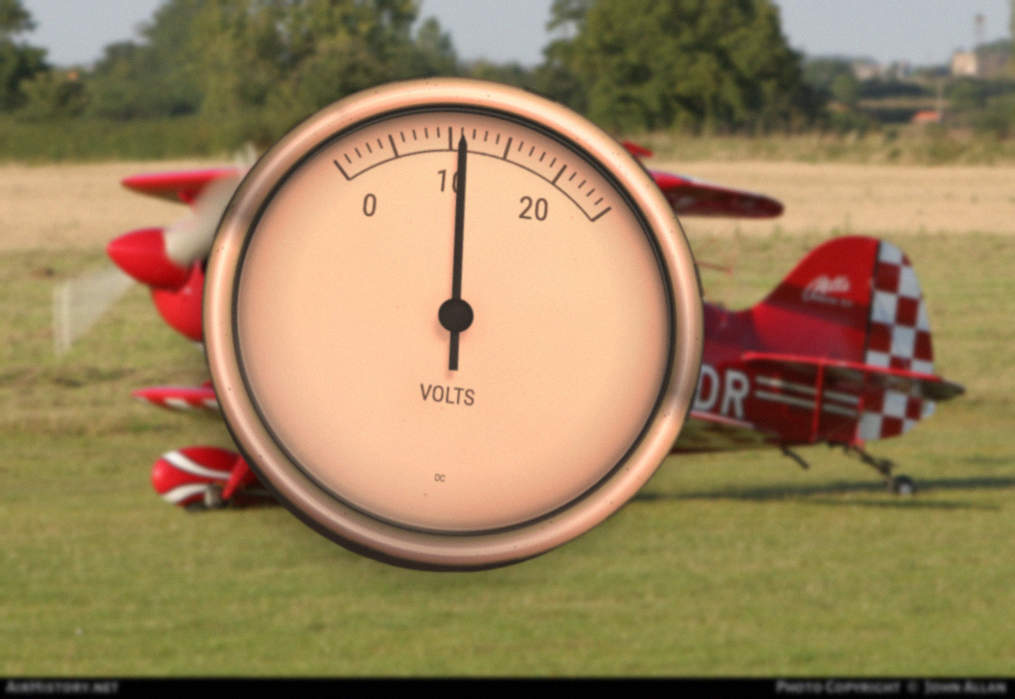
11 V
